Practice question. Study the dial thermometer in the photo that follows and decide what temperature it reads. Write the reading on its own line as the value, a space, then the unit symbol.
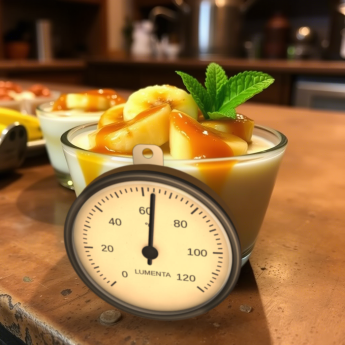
64 °C
